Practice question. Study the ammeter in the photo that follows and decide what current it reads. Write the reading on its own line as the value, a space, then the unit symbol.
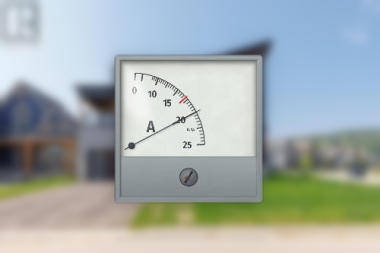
20 A
